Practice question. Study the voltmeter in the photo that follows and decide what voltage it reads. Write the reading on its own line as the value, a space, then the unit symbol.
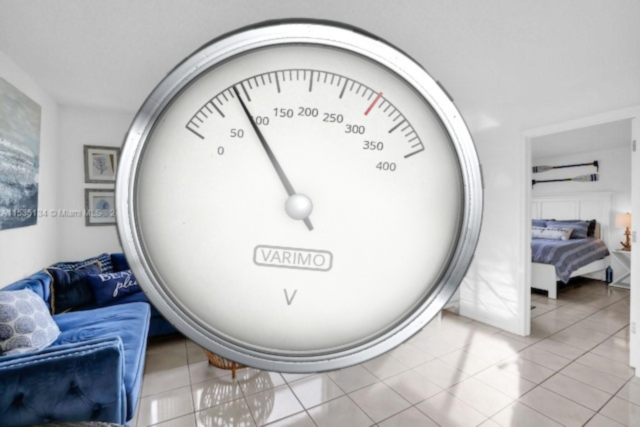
90 V
